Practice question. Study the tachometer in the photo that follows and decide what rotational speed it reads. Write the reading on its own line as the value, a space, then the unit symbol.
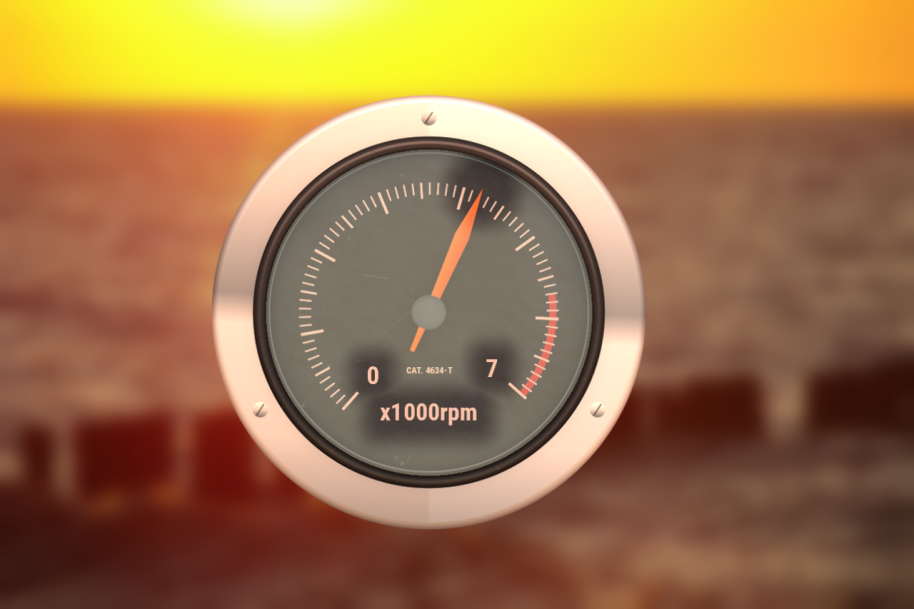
4200 rpm
